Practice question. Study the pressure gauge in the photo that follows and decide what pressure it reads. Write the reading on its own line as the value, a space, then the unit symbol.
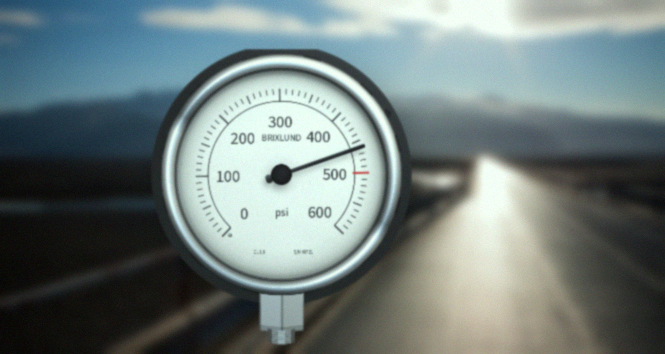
460 psi
